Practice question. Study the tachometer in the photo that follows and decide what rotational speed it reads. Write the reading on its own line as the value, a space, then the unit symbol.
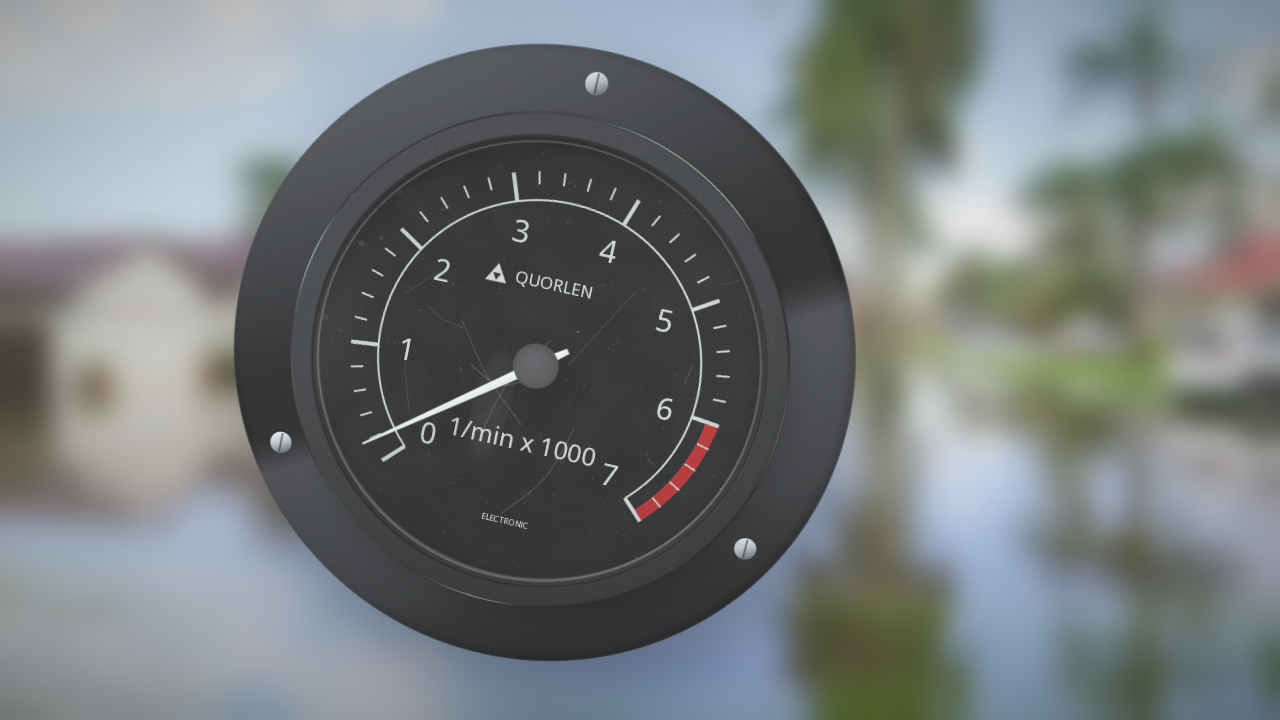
200 rpm
